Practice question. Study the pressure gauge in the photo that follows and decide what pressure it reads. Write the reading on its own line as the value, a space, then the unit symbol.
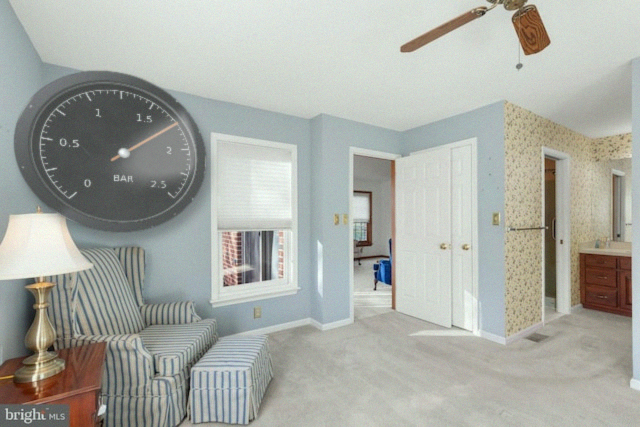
1.75 bar
